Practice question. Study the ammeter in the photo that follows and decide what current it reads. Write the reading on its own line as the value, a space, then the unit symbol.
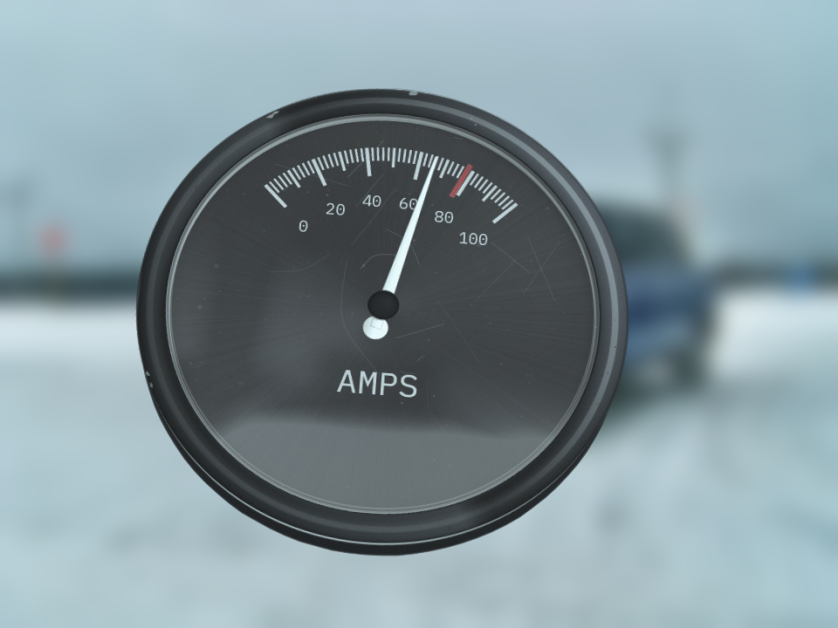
66 A
